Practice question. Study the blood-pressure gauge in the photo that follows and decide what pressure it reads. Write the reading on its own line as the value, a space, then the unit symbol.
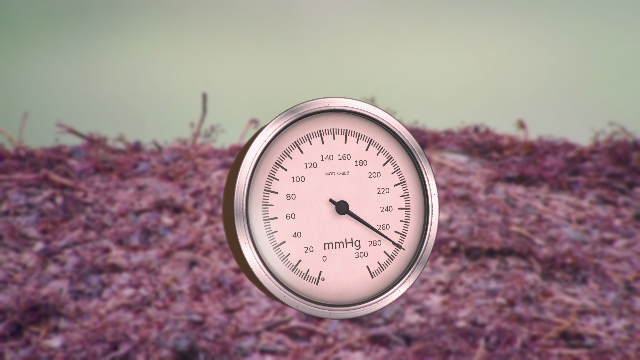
270 mmHg
